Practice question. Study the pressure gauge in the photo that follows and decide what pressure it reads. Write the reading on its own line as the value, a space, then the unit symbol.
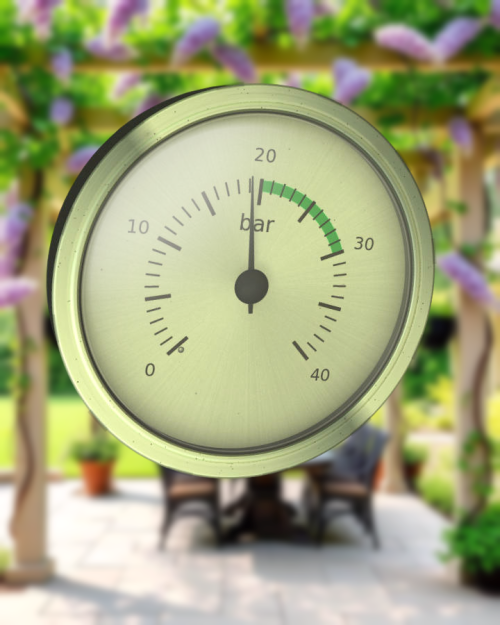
19 bar
